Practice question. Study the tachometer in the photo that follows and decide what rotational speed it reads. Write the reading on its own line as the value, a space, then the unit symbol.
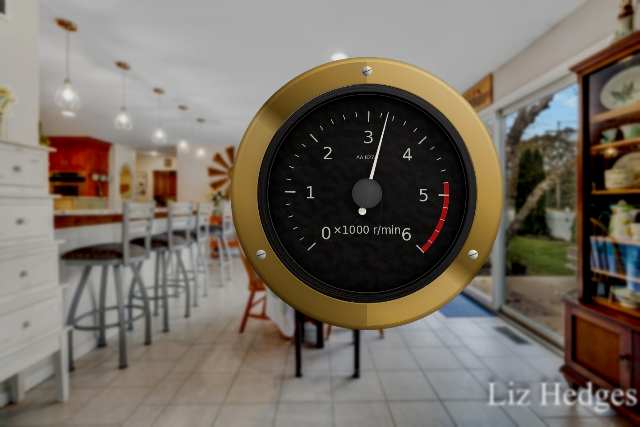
3300 rpm
